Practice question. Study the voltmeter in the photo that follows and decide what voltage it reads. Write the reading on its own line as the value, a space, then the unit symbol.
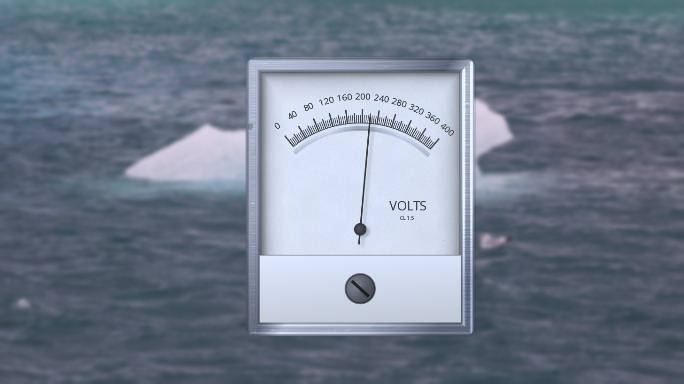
220 V
